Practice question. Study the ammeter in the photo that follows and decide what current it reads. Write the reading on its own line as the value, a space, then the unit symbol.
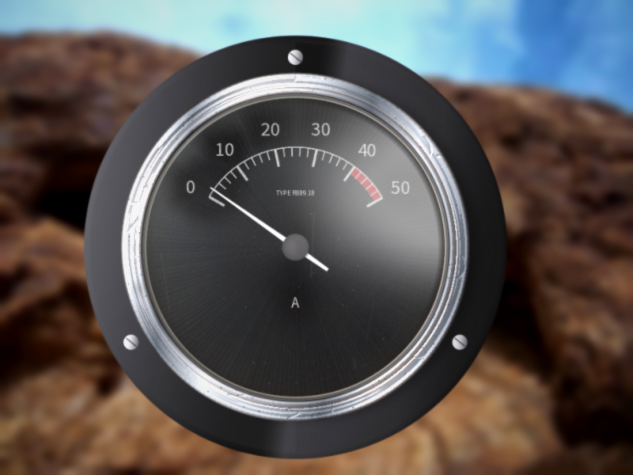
2 A
